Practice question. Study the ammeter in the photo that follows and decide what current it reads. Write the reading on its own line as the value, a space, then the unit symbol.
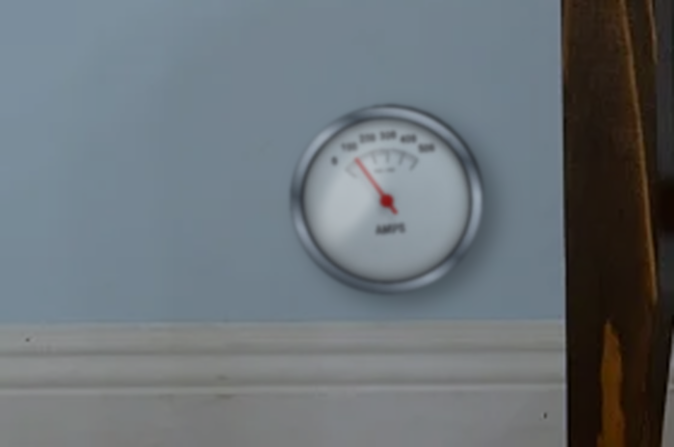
100 A
